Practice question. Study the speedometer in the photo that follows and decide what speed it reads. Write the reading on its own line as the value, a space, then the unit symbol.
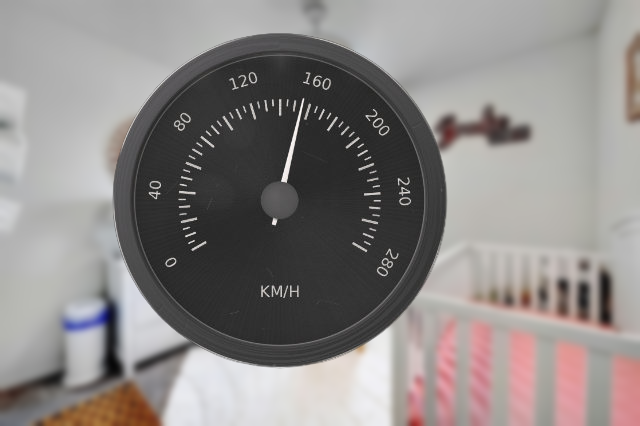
155 km/h
